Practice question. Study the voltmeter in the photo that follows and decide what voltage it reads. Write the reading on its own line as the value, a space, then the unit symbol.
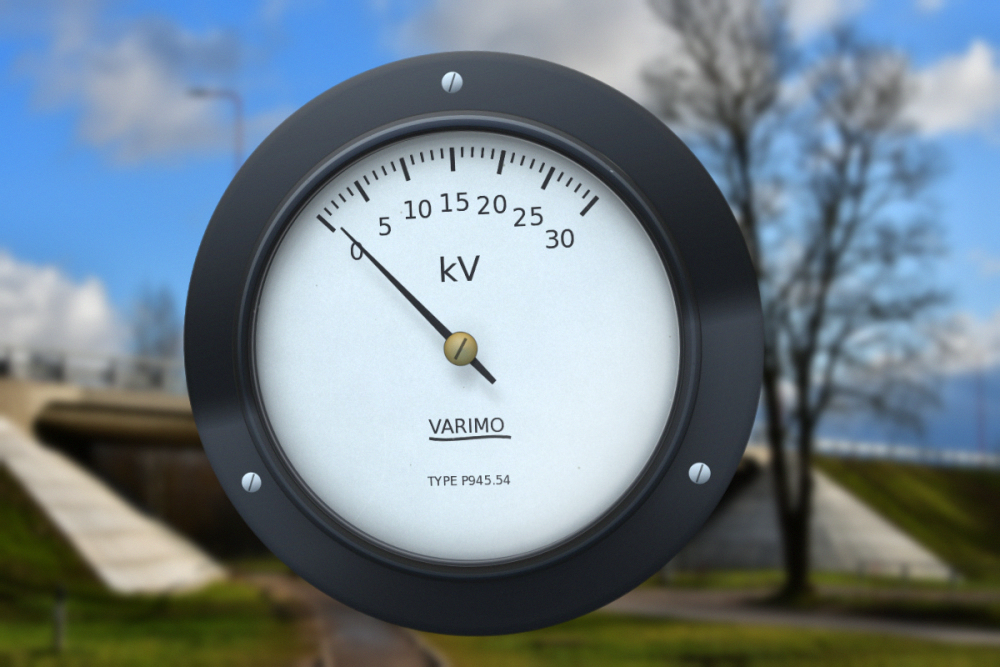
1 kV
